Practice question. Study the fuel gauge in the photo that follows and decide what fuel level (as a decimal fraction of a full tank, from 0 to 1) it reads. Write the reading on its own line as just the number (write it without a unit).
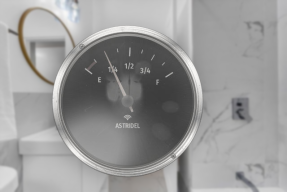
0.25
